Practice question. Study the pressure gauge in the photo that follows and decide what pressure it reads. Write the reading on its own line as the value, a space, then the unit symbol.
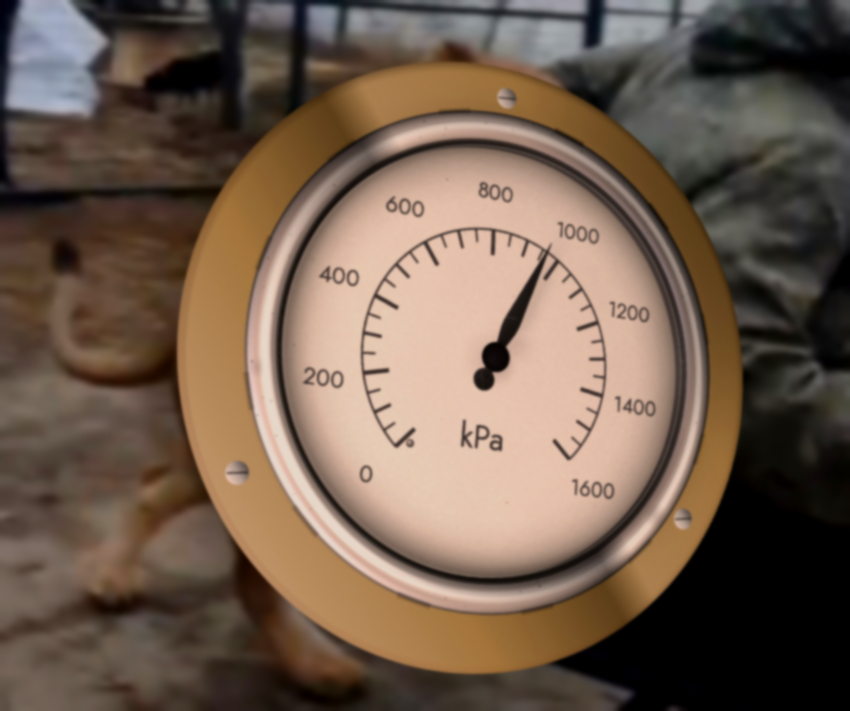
950 kPa
